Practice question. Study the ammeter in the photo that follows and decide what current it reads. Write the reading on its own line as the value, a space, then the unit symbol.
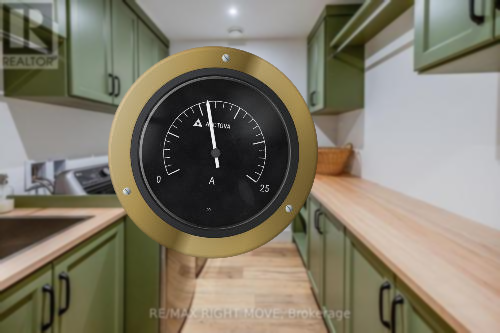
11 A
